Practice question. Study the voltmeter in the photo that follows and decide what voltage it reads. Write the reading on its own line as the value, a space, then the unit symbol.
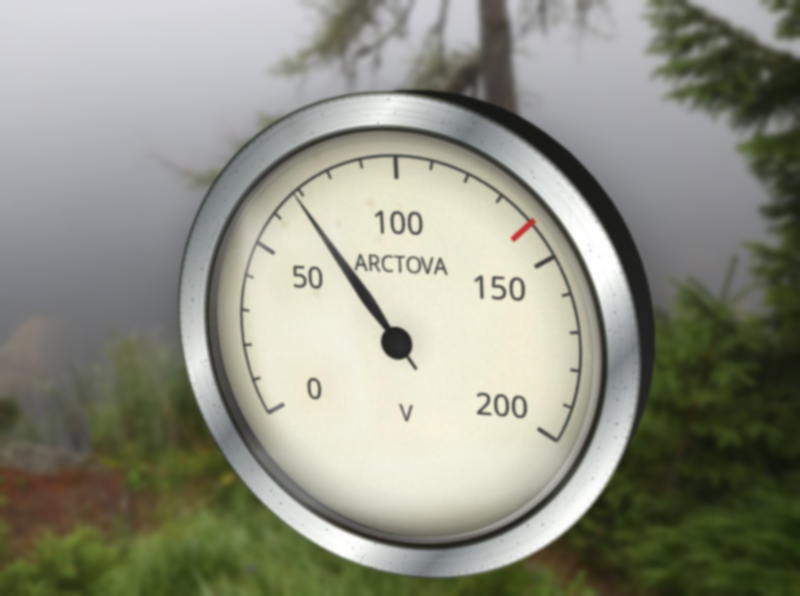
70 V
